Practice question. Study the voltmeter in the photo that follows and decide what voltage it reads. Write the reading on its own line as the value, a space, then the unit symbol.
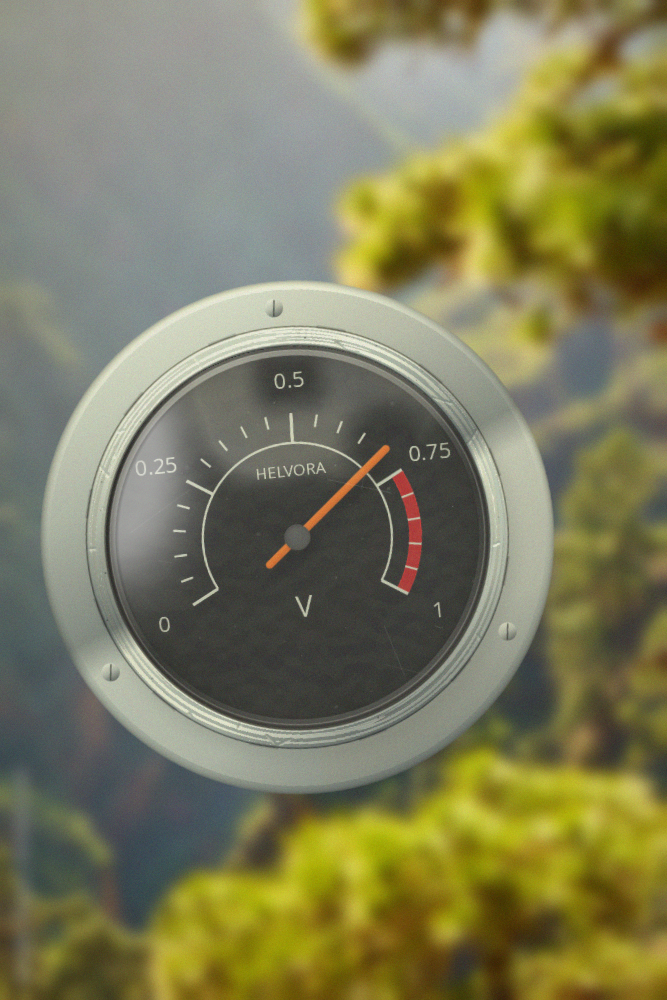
0.7 V
